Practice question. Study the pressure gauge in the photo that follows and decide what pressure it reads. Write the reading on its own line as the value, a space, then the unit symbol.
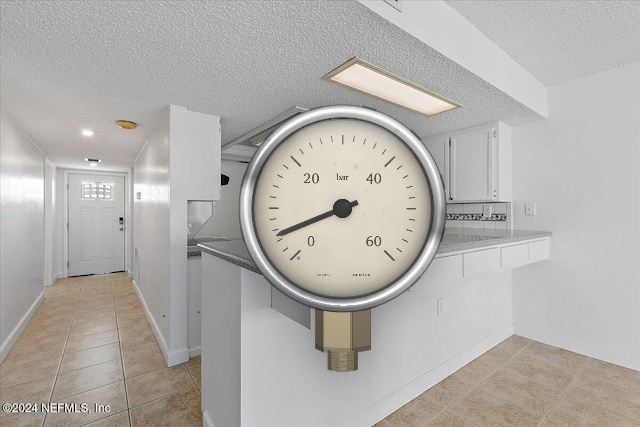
5 bar
